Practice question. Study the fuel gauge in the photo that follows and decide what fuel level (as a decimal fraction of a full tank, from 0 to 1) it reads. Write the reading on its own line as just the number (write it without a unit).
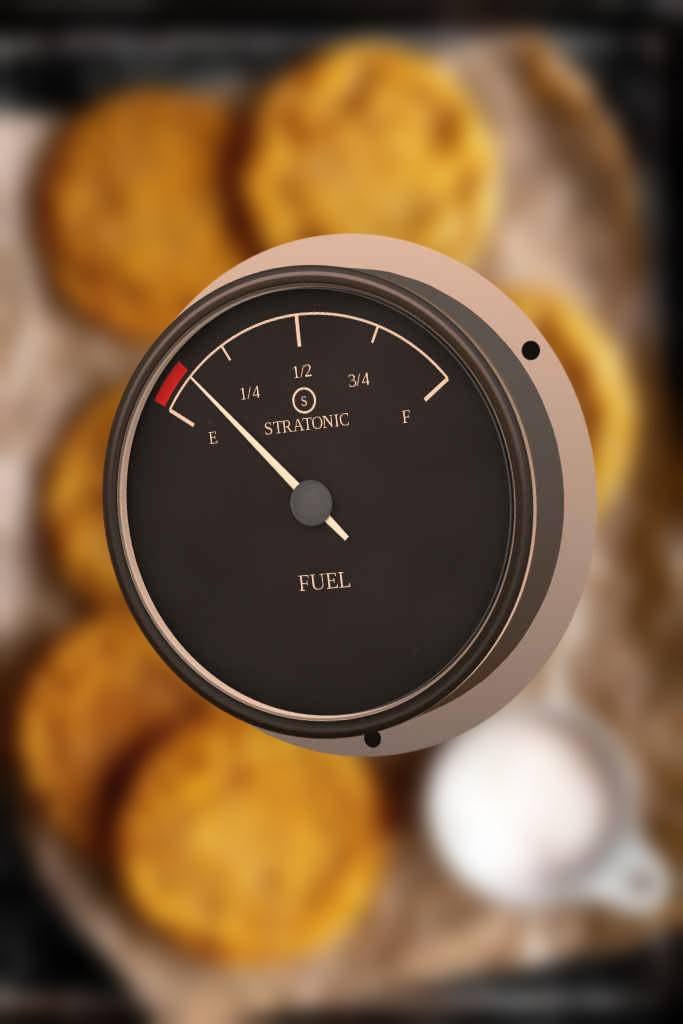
0.125
